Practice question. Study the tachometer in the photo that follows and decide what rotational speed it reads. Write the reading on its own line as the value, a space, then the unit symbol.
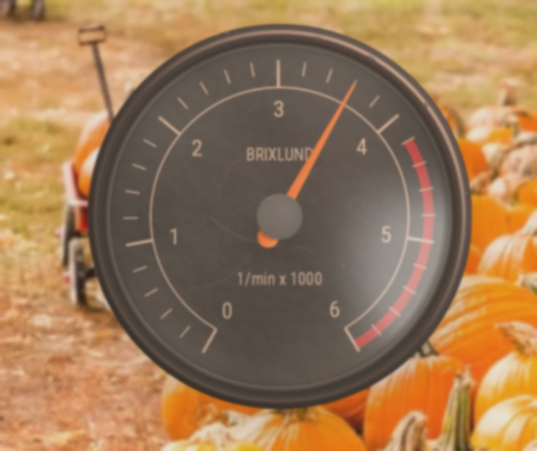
3600 rpm
